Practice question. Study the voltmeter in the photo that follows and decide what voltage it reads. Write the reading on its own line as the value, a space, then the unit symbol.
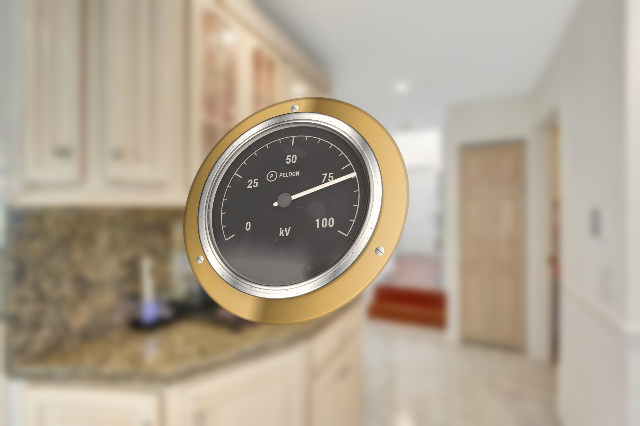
80 kV
